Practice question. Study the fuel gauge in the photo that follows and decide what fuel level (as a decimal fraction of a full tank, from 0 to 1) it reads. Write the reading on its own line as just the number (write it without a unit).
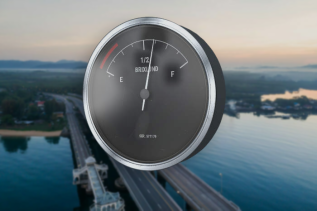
0.625
